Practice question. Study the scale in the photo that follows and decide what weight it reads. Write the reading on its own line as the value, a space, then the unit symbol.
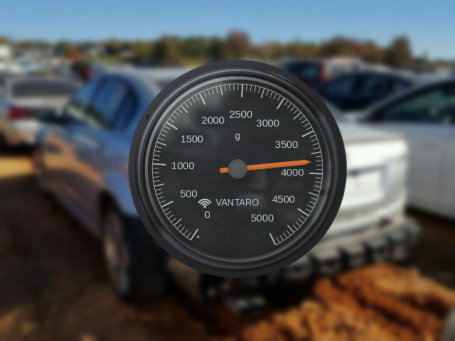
3850 g
